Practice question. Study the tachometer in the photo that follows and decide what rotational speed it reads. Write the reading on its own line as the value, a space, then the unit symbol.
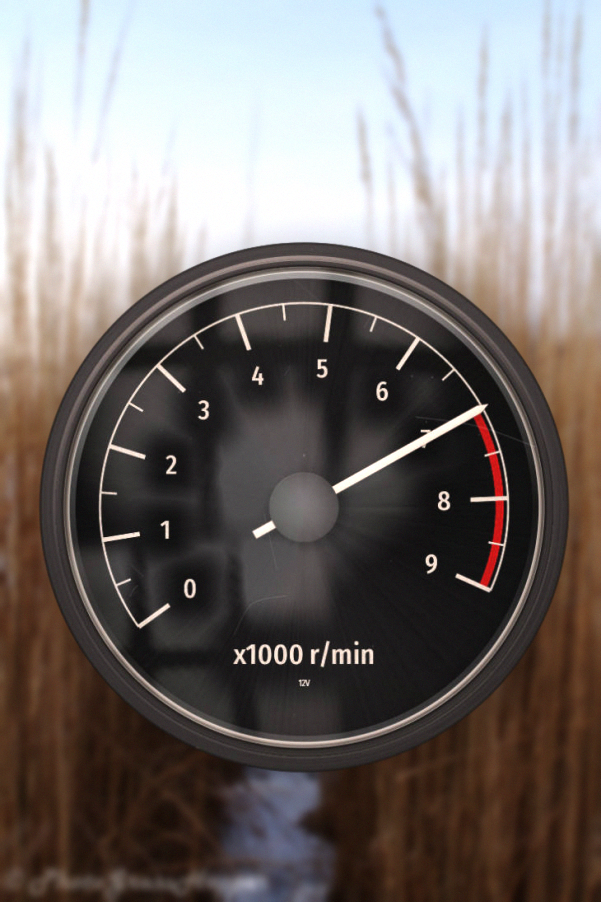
7000 rpm
